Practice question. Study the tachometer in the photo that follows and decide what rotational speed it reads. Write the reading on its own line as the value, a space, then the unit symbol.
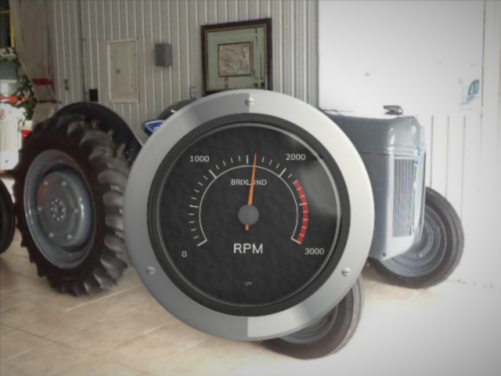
1600 rpm
